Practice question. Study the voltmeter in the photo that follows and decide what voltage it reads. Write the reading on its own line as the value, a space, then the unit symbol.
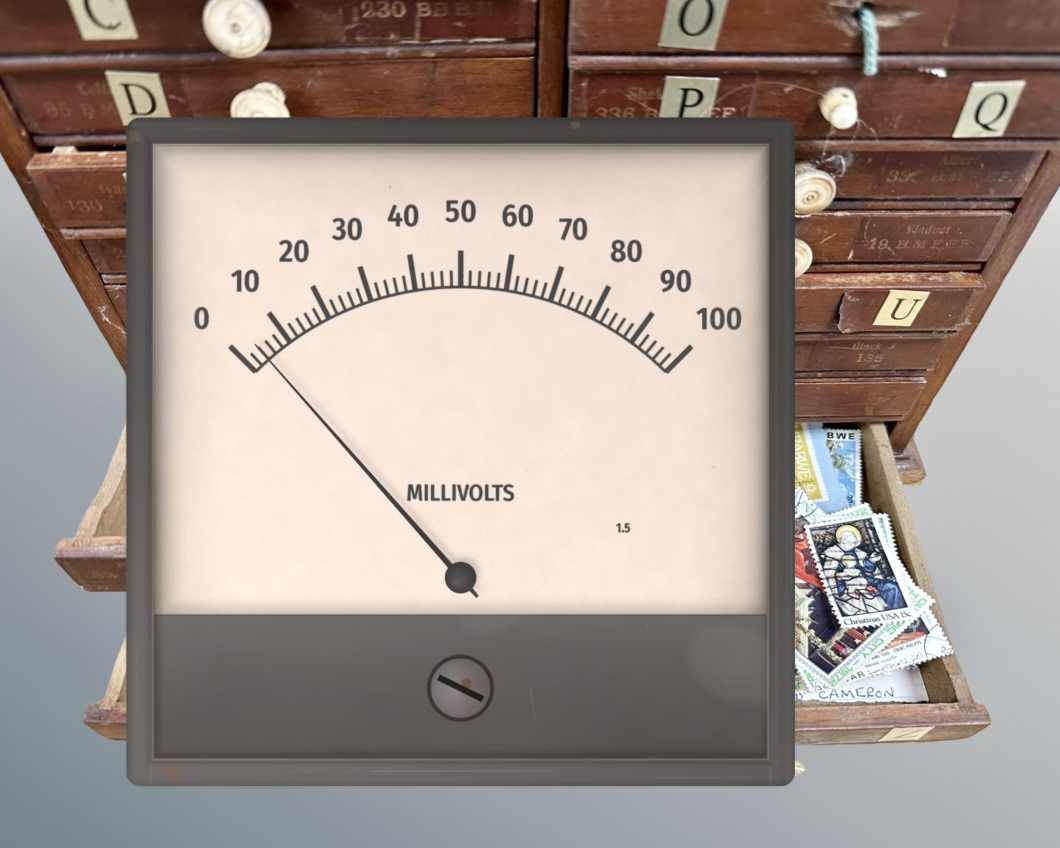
4 mV
